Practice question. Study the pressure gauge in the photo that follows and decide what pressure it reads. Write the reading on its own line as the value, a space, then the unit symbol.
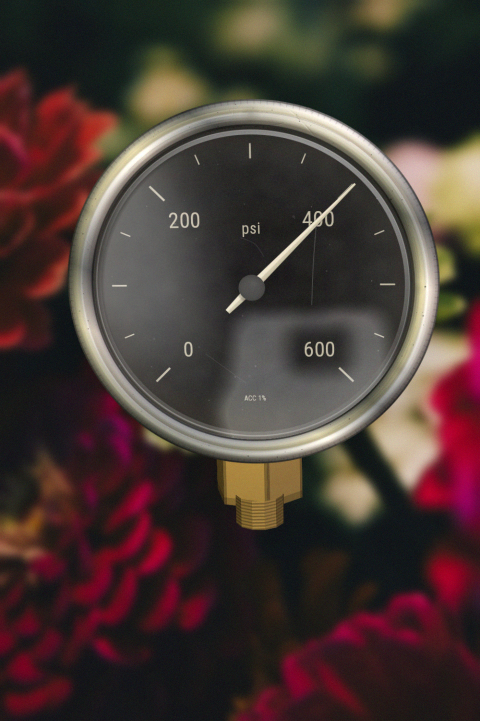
400 psi
